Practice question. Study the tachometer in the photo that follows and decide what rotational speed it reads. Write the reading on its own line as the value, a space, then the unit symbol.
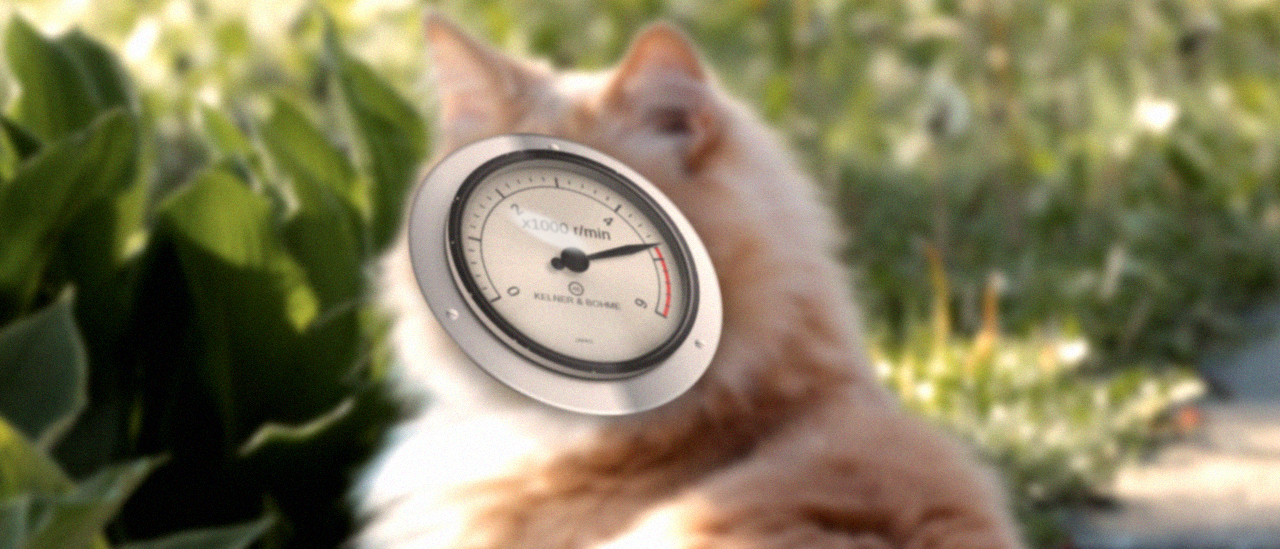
4800 rpm
